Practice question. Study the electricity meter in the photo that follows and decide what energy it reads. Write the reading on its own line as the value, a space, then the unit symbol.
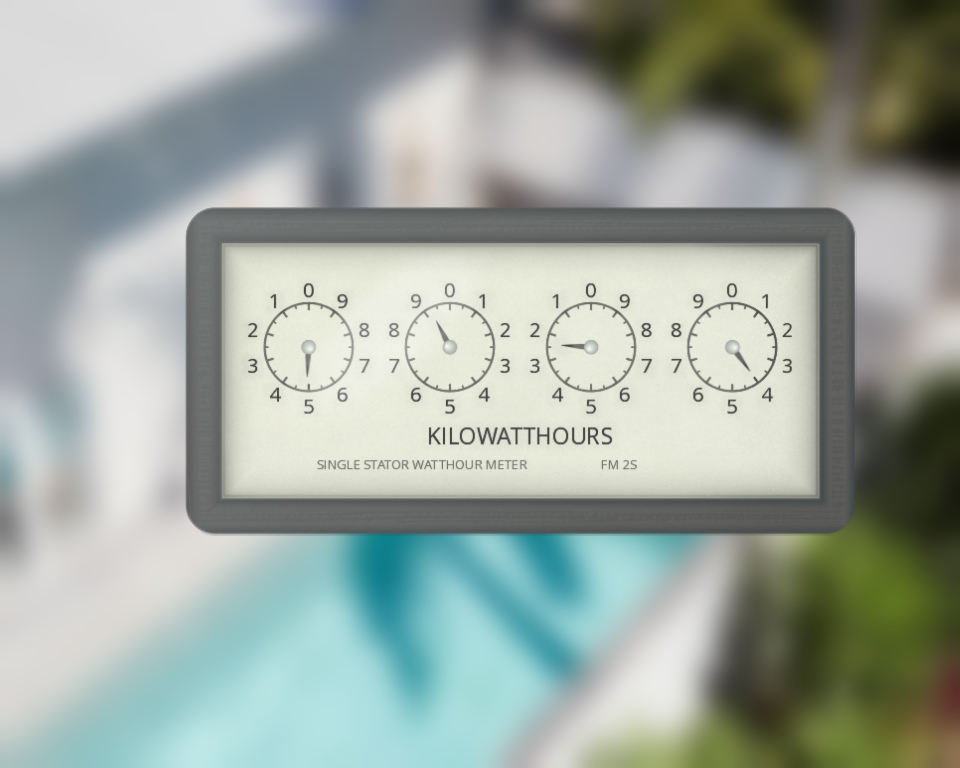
4924 kWh
